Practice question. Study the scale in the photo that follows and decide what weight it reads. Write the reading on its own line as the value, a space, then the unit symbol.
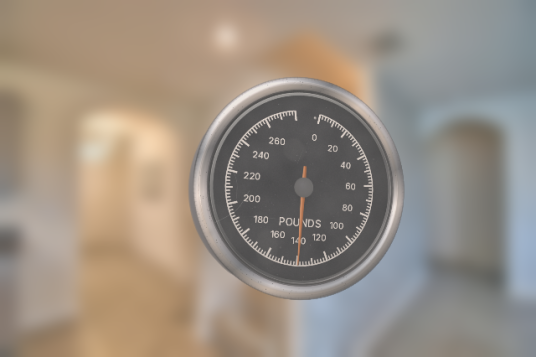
140 lb
